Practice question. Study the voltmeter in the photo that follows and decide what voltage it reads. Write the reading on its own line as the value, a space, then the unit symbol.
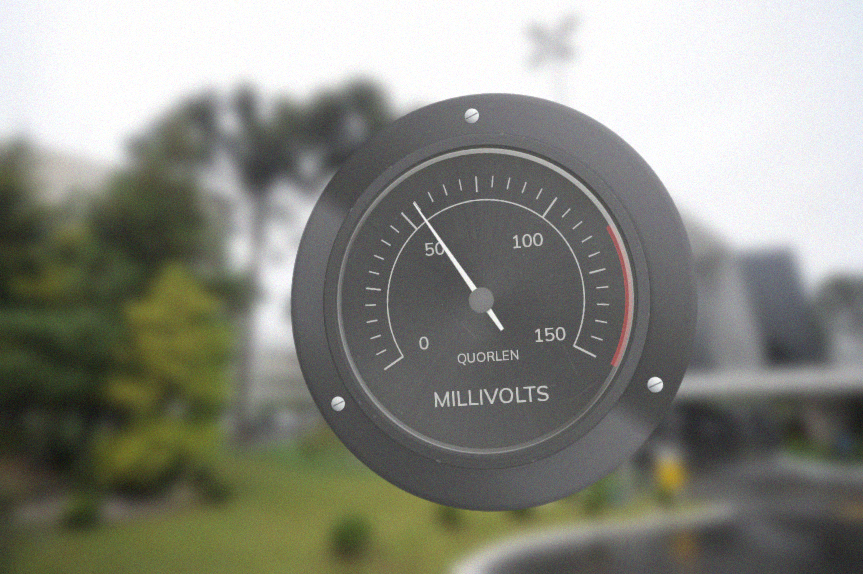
55 mV
